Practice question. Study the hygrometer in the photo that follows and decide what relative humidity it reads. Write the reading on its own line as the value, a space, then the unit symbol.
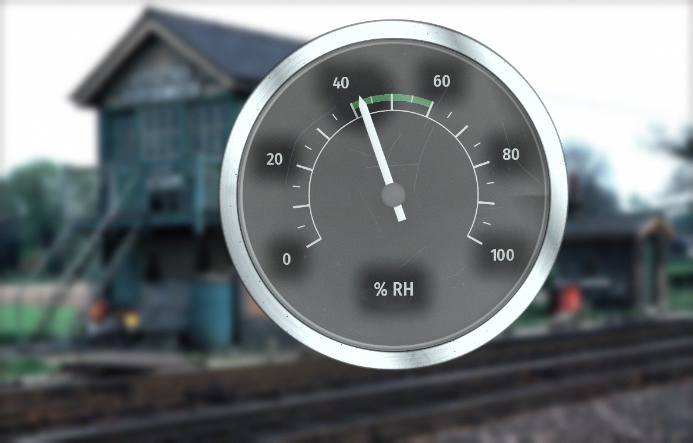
42.5 %
